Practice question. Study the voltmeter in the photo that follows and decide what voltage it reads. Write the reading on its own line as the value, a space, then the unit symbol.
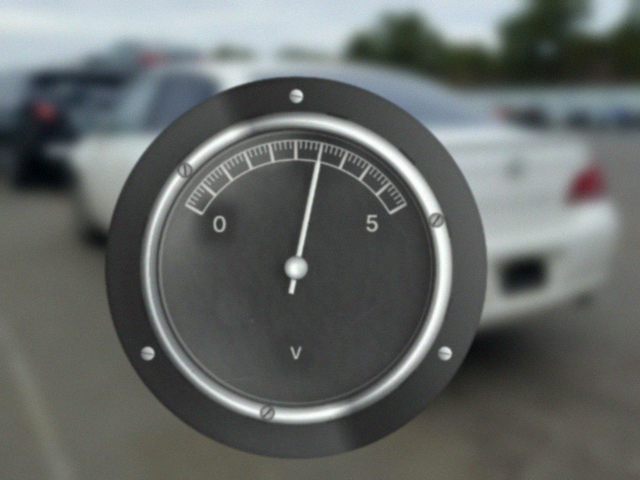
3 V
